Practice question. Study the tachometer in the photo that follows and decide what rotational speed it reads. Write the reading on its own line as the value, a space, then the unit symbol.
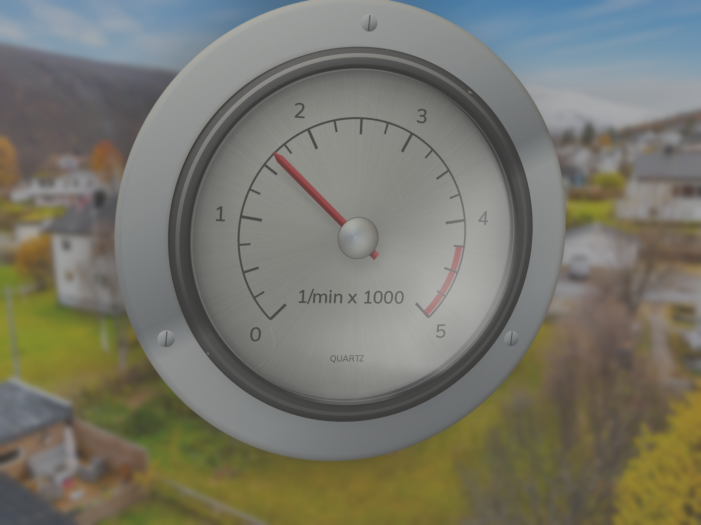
1625 rpm
